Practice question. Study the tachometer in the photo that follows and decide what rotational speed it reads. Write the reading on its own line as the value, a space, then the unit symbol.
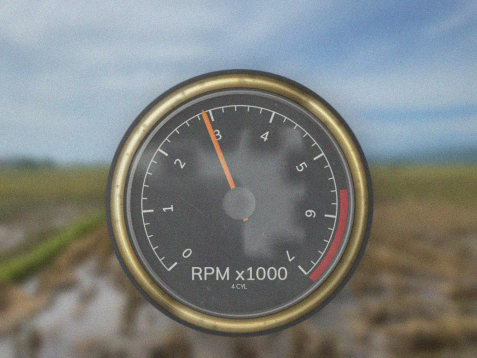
2900 rpm
